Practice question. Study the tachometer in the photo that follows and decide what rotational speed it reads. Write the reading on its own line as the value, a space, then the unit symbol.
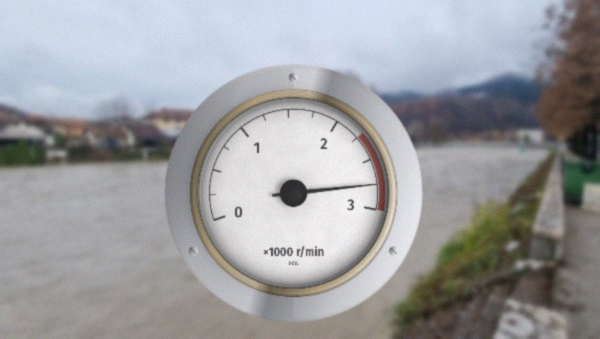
2750 rpm
